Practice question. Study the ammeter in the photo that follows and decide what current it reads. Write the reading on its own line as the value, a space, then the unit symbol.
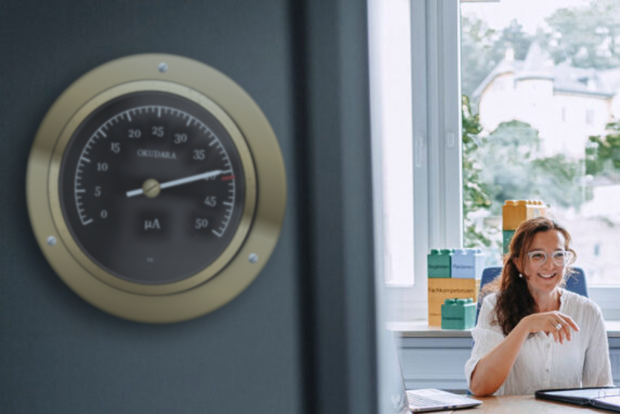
40 µA
